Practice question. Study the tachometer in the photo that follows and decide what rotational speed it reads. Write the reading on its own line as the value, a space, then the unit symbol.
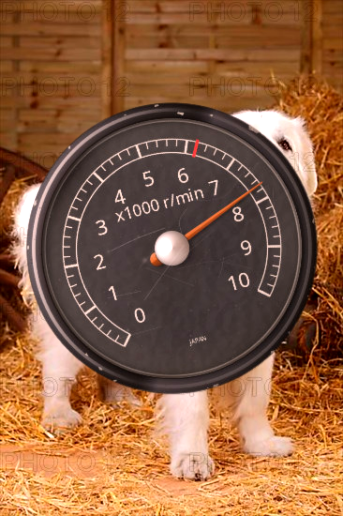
7700 rpm
